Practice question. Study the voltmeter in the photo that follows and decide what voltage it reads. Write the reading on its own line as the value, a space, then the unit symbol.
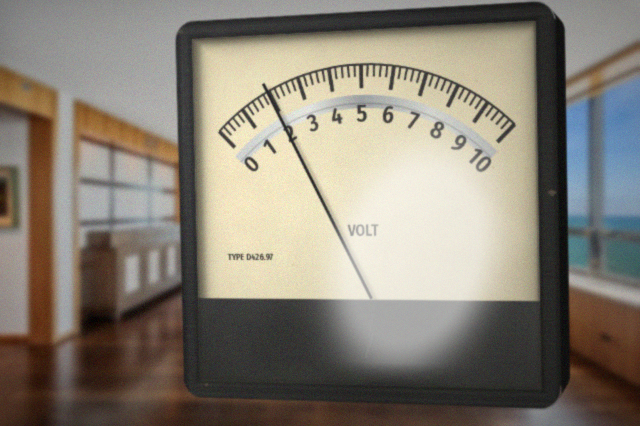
2 V
